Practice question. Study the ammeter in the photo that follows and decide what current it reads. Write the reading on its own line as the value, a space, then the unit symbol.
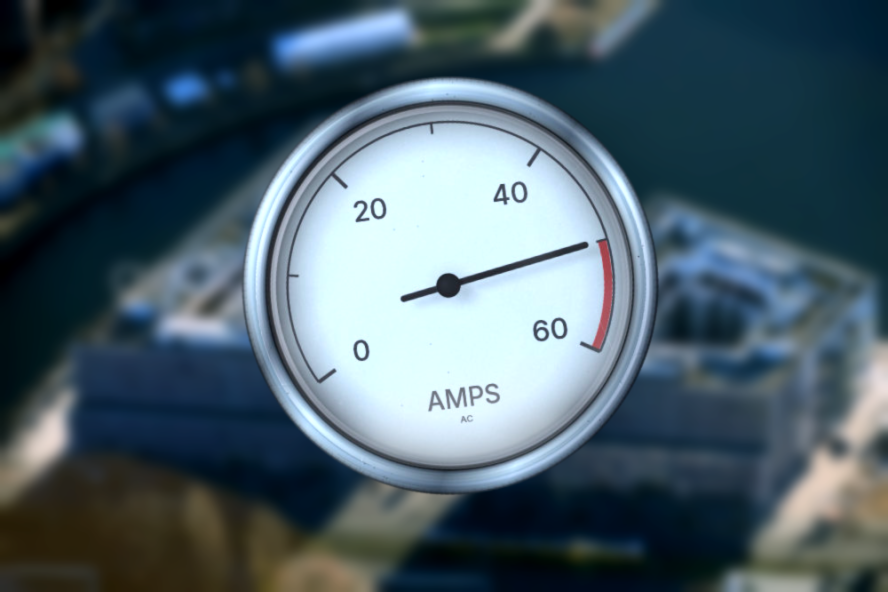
50 A
